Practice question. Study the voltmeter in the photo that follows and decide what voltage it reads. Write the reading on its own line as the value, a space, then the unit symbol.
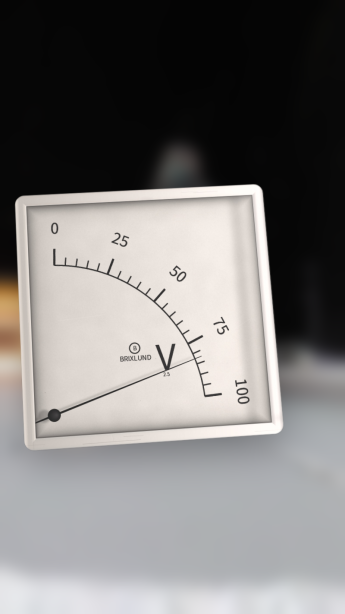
82.5 V
